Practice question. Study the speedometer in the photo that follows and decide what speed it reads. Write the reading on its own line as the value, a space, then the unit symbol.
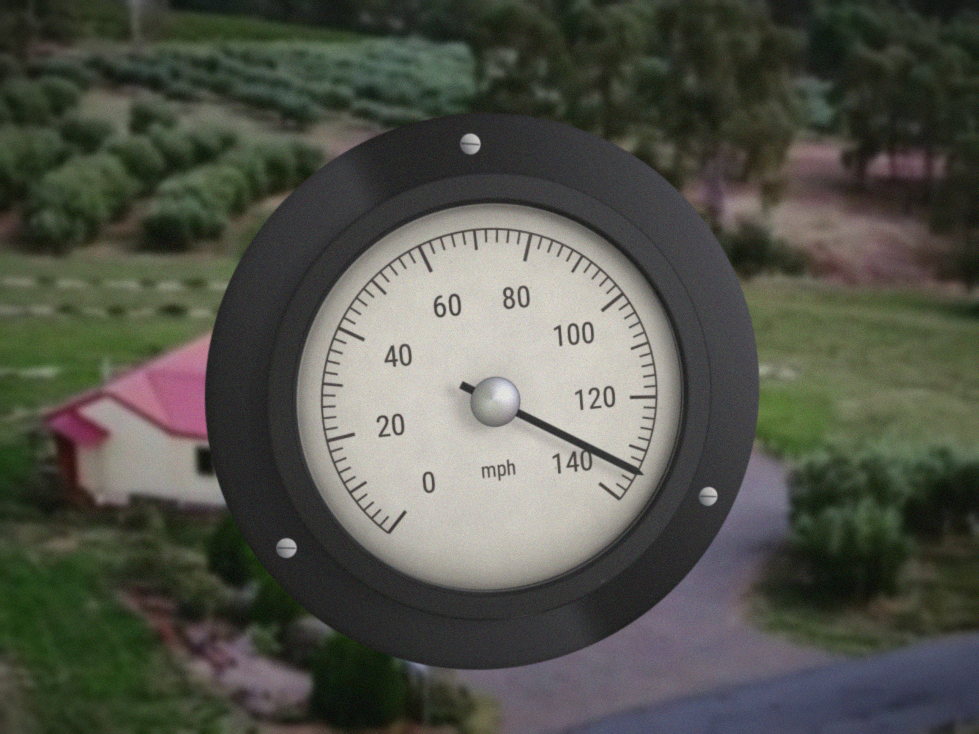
134 mph
